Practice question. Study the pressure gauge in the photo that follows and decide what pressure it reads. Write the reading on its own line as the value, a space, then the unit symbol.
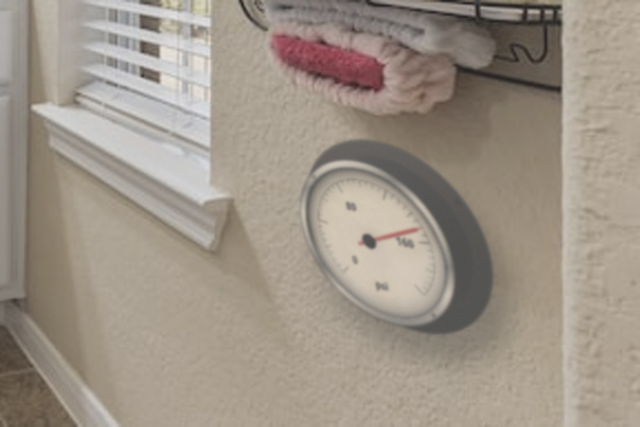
150 psi
